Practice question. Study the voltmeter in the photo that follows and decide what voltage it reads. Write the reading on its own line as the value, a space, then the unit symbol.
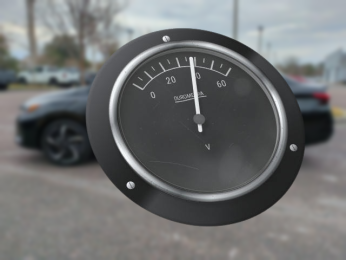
37.5 V
